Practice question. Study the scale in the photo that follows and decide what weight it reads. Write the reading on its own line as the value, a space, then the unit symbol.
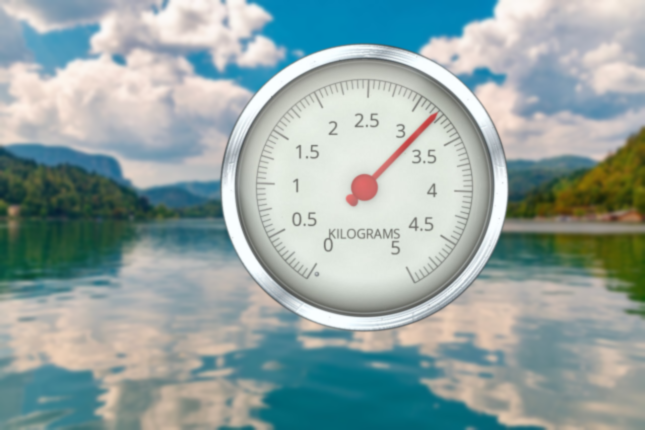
3.2 kg
